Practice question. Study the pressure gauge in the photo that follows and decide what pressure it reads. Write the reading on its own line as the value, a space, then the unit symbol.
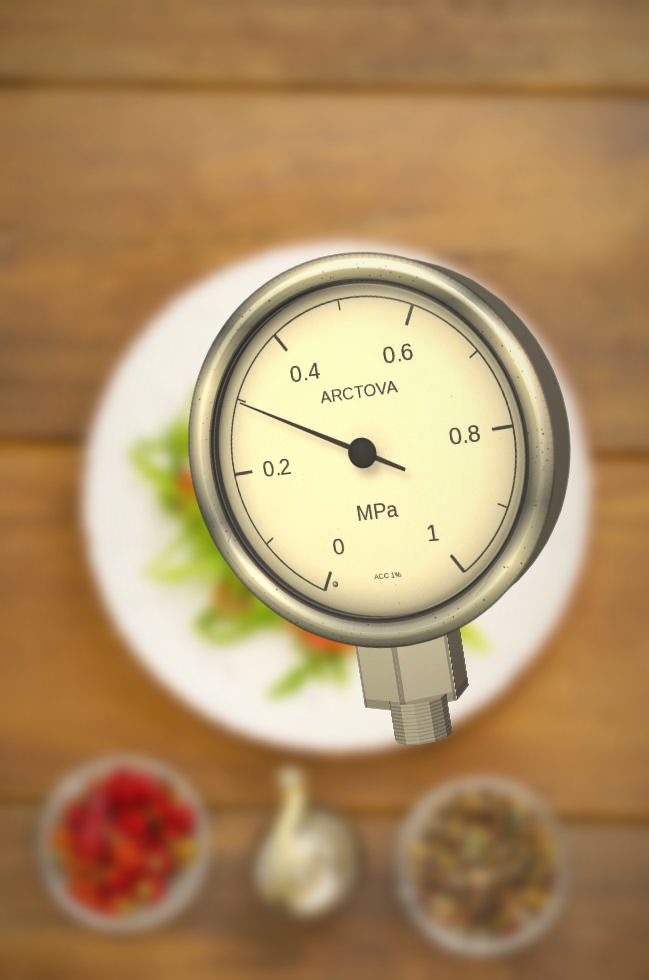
0.3 MPa
